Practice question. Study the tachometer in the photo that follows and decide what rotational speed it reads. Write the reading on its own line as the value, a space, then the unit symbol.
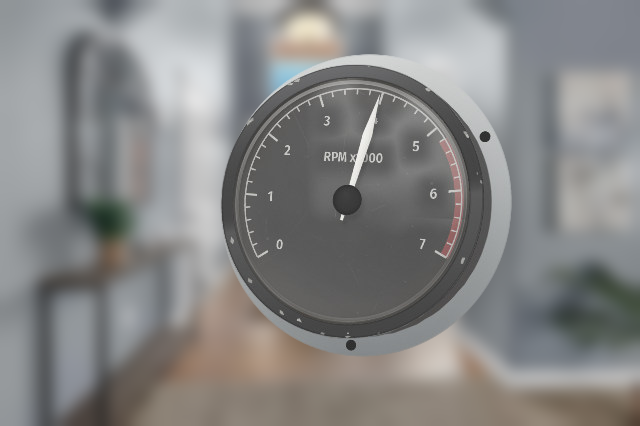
4000 rpm
